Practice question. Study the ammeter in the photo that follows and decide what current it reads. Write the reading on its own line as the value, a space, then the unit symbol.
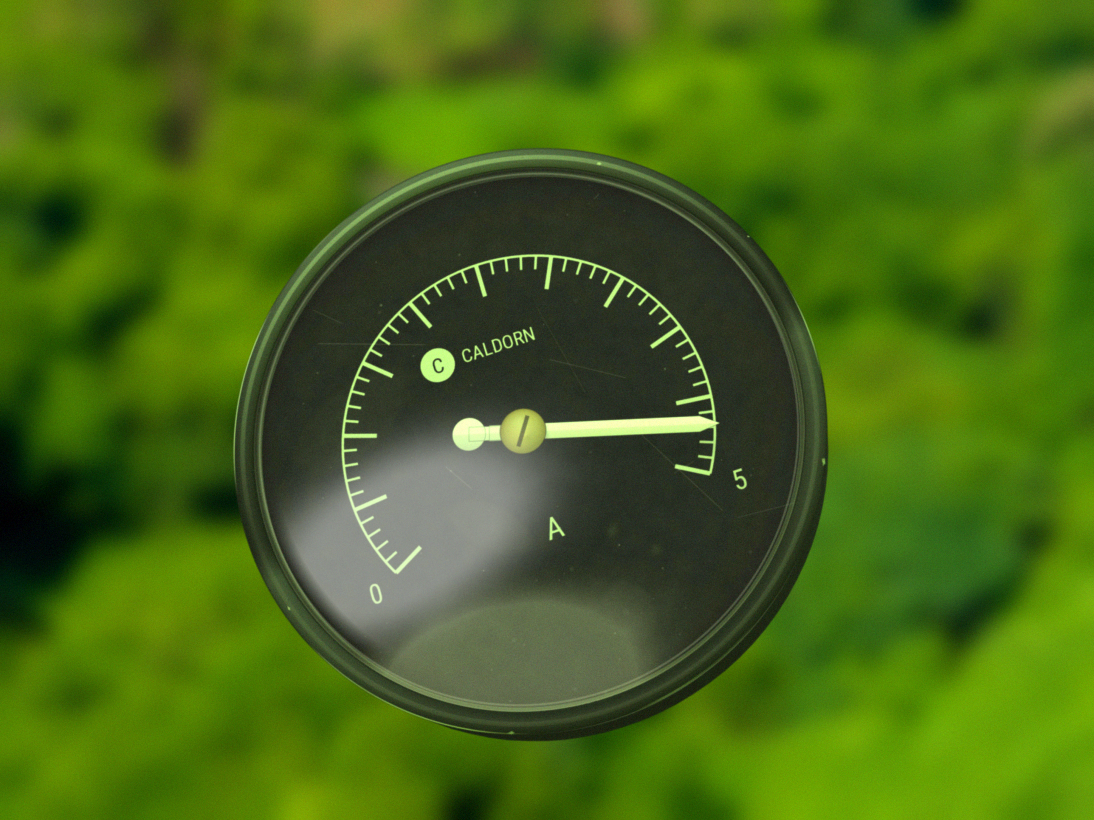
4.7 A
